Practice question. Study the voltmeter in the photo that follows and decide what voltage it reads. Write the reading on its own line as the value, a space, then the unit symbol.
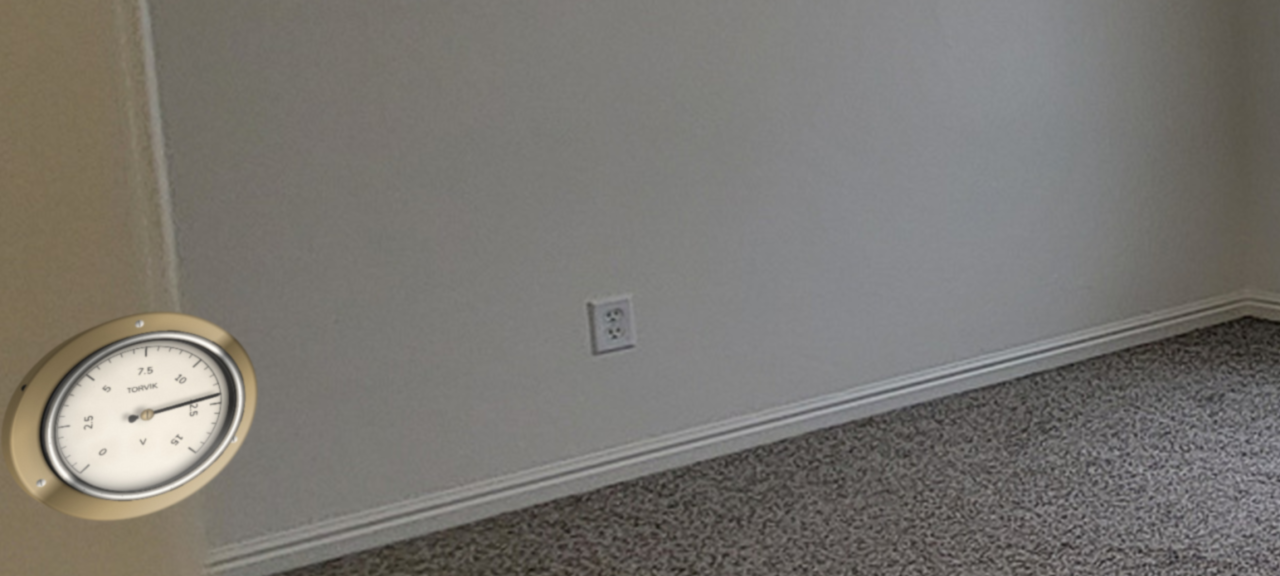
12 V
